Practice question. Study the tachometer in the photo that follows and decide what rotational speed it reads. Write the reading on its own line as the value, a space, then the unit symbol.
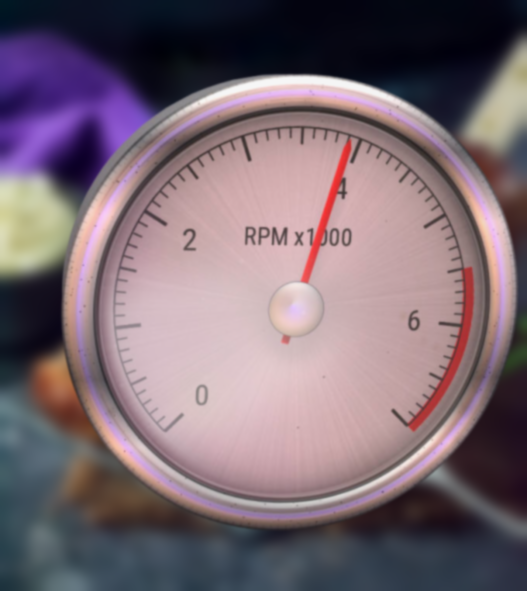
3900 rpm
